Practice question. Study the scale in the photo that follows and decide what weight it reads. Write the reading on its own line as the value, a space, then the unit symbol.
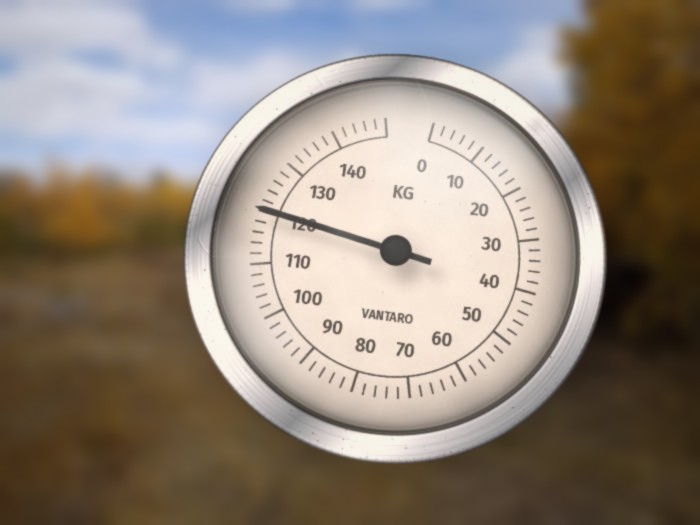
120 kg
